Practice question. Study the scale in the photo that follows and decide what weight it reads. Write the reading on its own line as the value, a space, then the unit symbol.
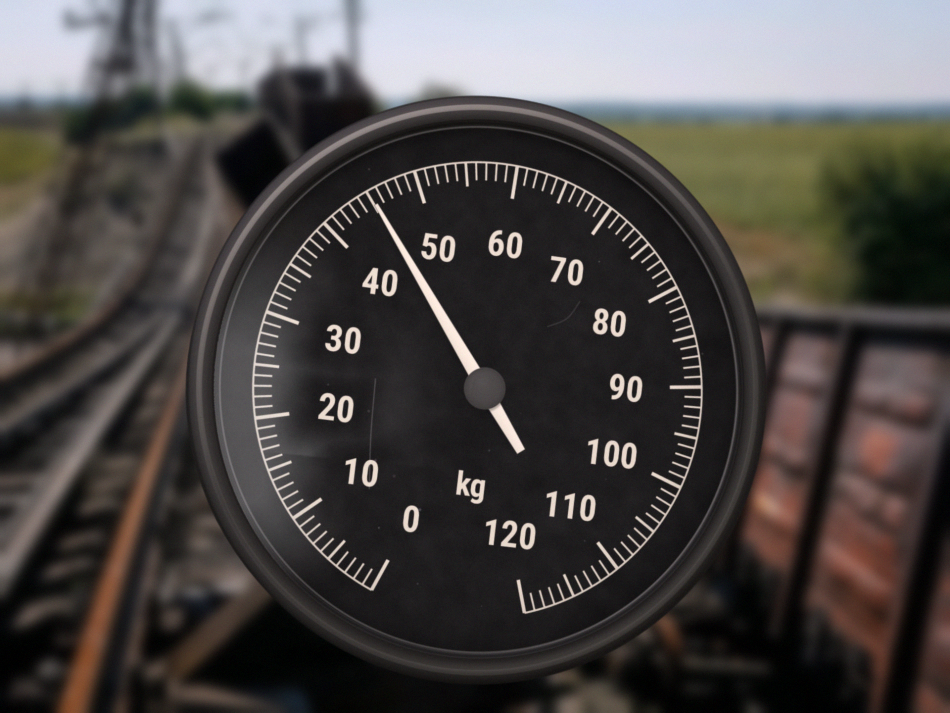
45 kg
